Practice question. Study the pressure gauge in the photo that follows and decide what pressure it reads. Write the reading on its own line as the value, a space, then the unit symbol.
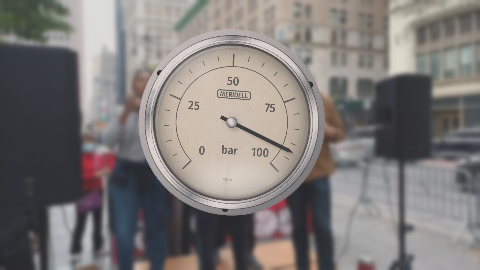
92.5 bar
